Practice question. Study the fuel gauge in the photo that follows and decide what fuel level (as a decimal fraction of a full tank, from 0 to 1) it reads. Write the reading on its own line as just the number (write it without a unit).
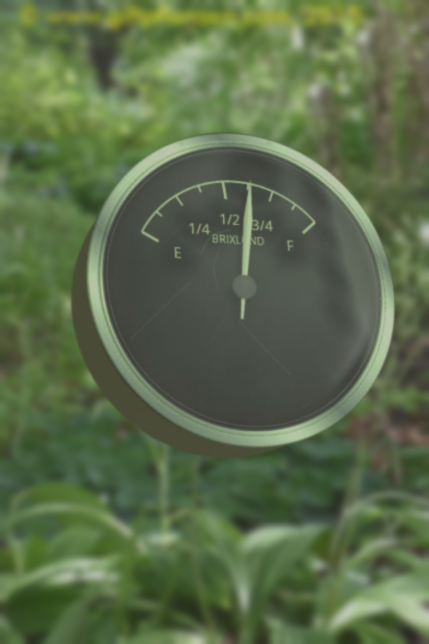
0.625
